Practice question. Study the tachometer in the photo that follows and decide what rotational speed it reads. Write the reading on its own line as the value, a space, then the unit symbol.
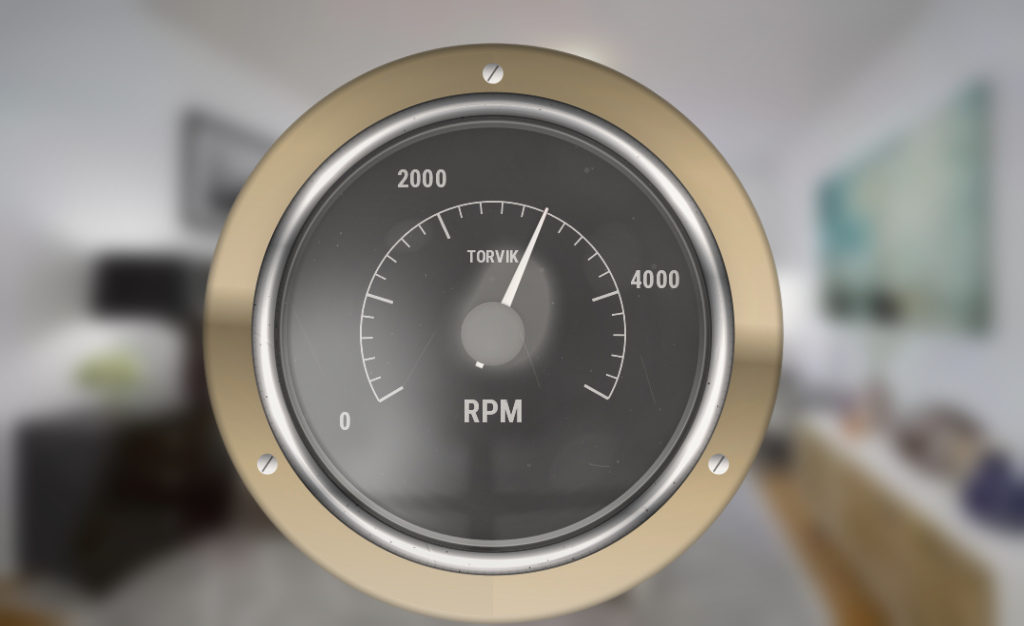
3000 rpm
